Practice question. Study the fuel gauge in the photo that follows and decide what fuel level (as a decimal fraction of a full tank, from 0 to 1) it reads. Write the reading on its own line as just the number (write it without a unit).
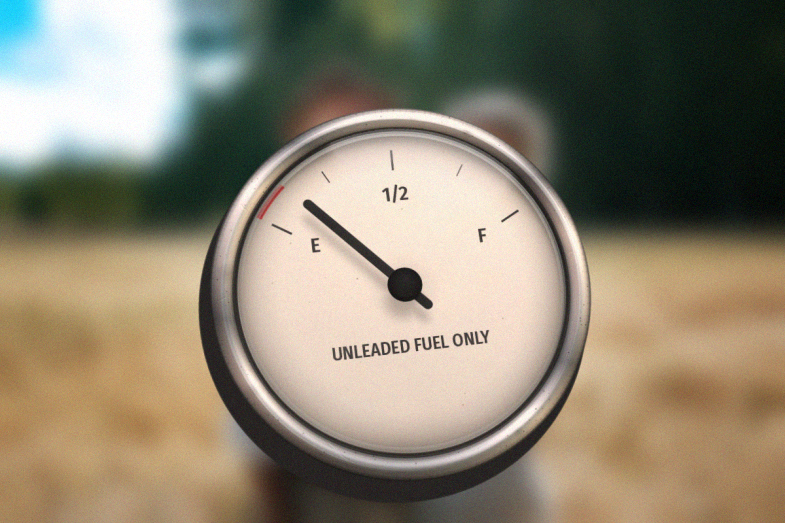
0.125
